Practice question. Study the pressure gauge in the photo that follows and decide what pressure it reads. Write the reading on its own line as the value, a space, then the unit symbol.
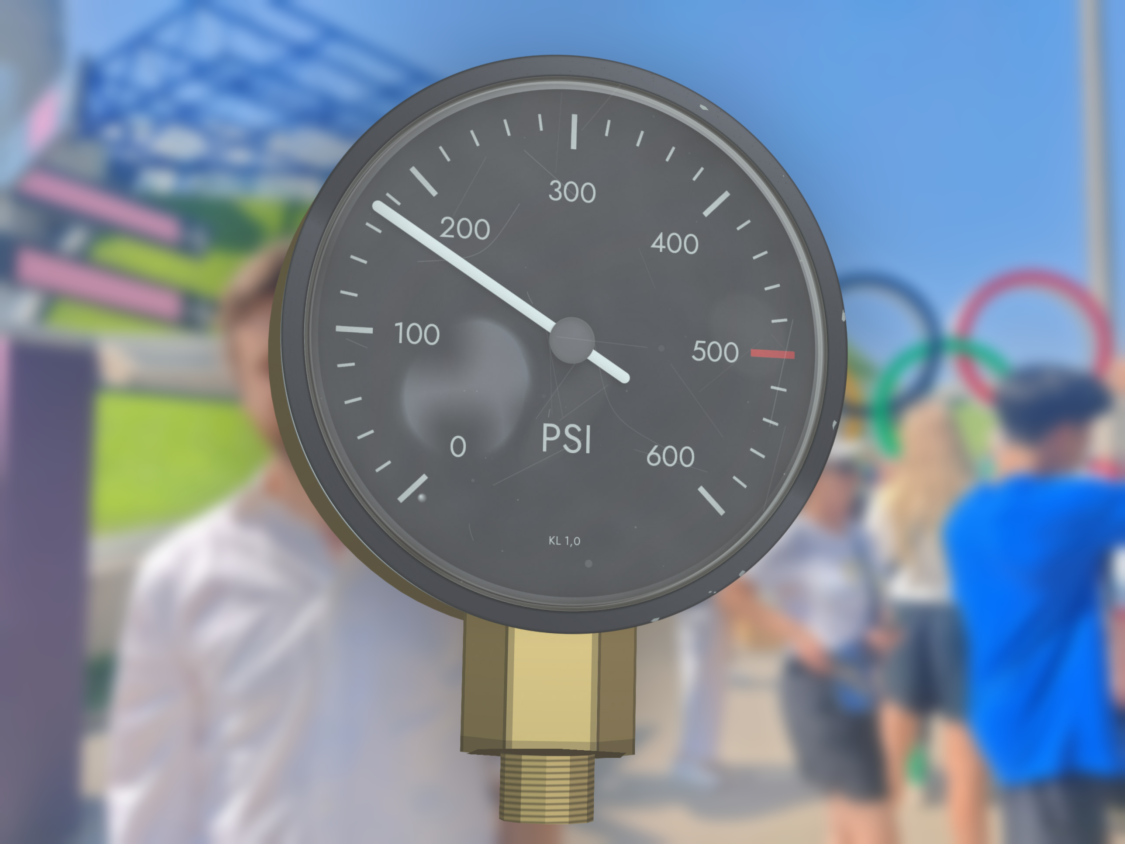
170 psi
